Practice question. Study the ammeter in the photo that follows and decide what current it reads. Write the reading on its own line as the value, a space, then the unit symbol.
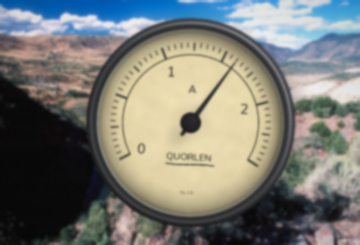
1.6 A
